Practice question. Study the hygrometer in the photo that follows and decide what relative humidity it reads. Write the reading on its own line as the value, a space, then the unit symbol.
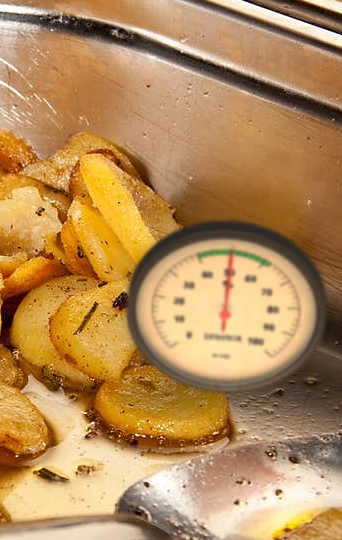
50 %
